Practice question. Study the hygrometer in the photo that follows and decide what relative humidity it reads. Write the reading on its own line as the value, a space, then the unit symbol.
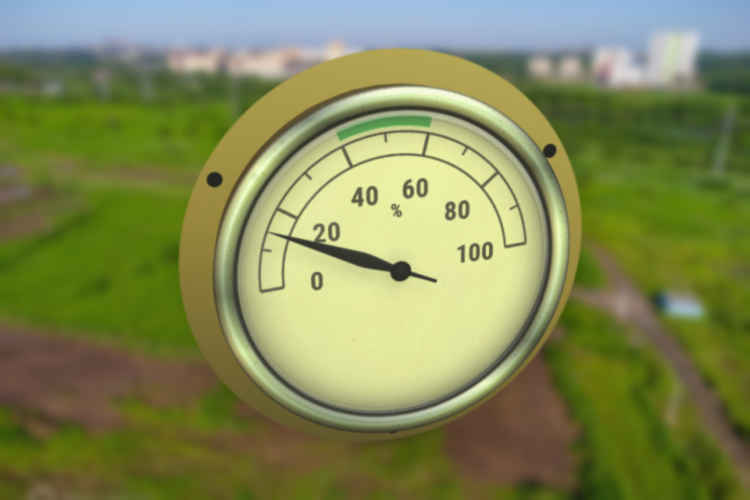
15 %
